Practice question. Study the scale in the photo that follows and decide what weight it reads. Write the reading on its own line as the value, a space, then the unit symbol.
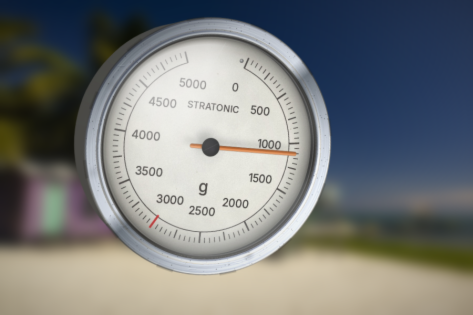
1100 g
